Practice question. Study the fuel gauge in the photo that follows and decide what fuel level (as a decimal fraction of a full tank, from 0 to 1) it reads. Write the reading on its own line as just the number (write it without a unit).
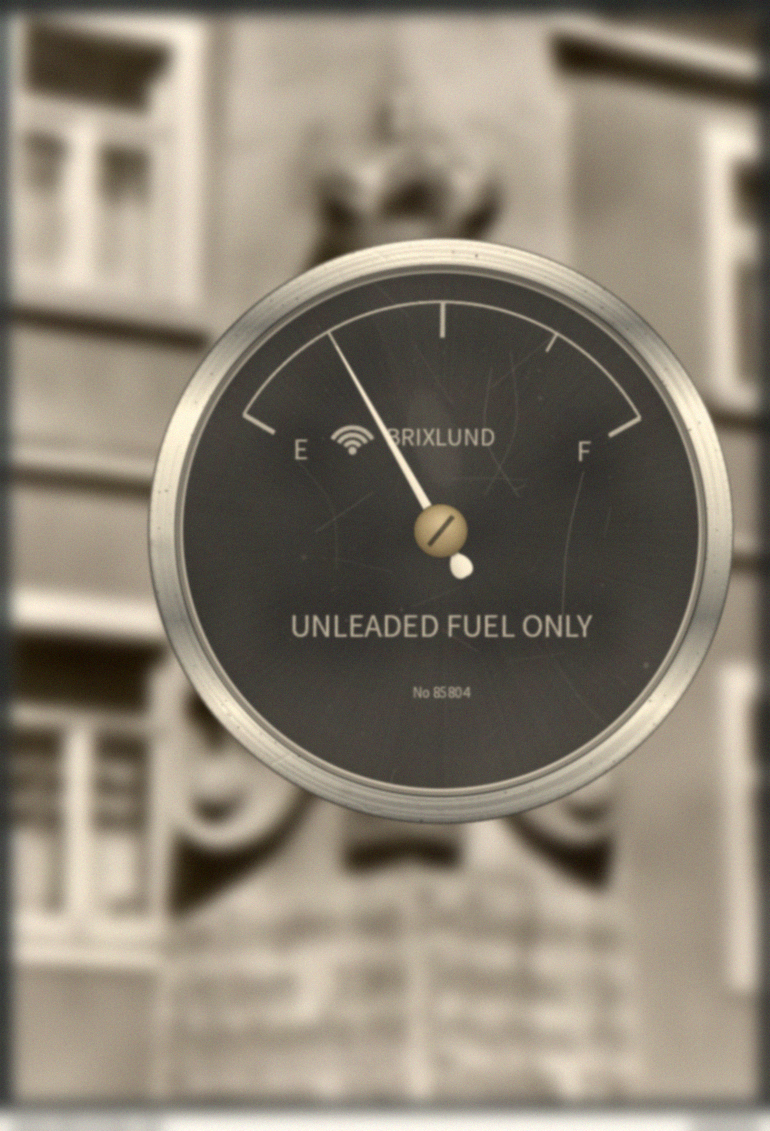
0.25
